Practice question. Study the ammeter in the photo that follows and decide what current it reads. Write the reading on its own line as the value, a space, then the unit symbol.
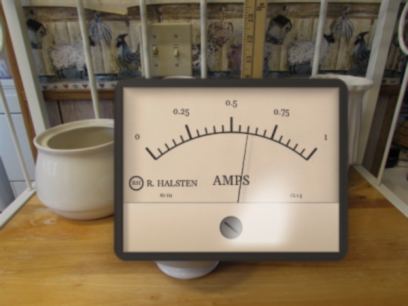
0.6 A
